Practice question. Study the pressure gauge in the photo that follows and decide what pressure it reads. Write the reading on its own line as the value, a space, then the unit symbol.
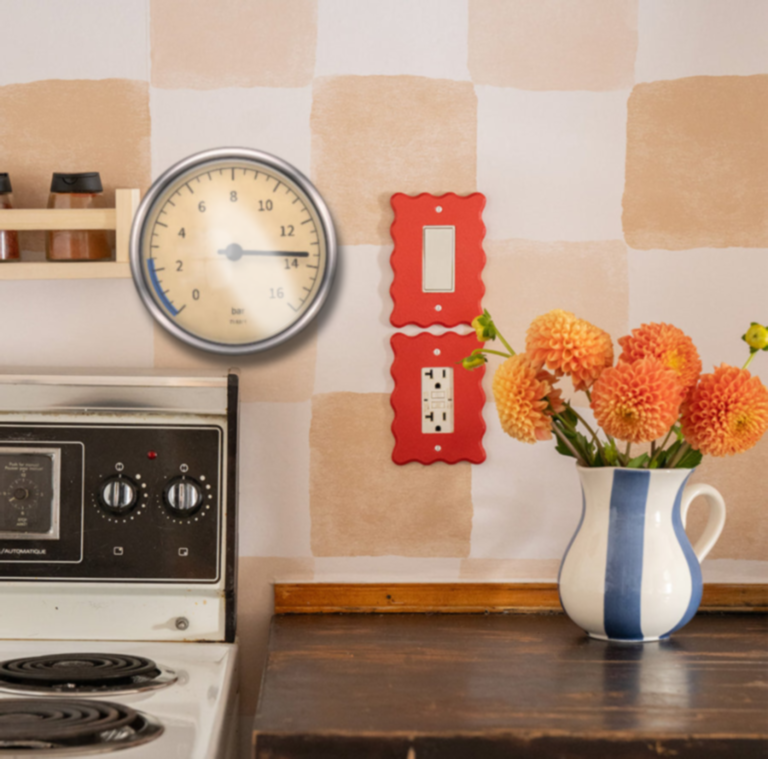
13.5 bar
